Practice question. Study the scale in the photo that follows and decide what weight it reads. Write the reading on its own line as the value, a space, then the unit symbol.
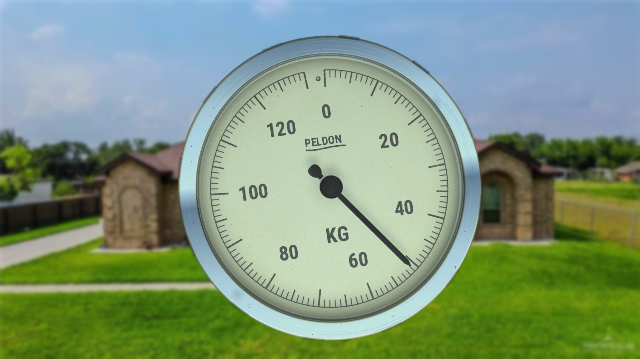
51 kg
